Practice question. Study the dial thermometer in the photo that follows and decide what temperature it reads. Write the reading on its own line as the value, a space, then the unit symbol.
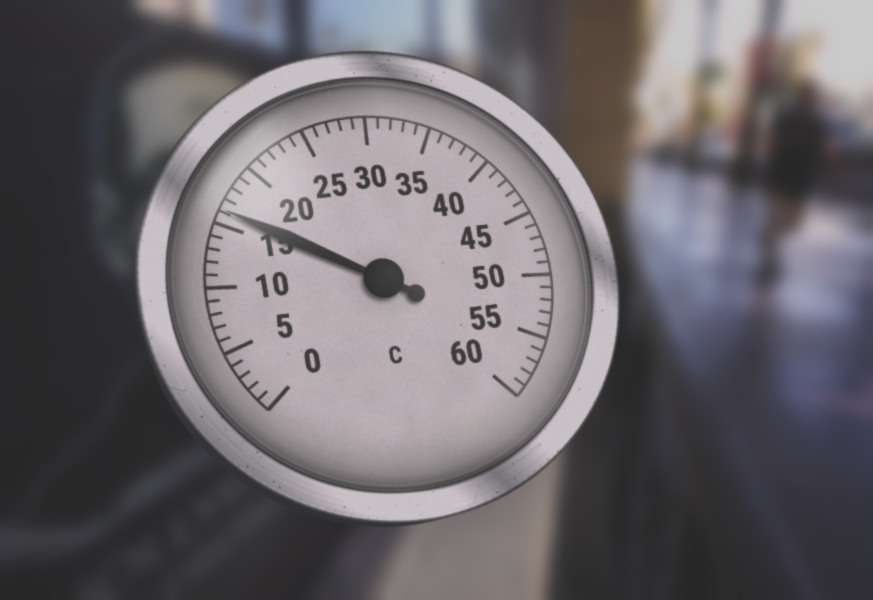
16 °C
